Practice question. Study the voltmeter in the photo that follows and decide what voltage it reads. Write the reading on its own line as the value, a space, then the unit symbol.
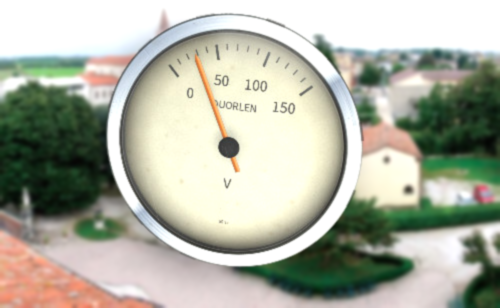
30 V
